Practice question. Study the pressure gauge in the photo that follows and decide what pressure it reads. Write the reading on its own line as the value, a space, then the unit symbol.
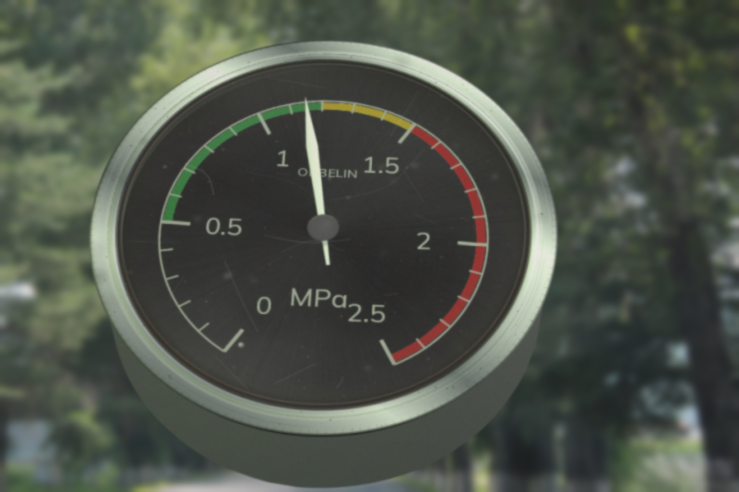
1.15 MPa
